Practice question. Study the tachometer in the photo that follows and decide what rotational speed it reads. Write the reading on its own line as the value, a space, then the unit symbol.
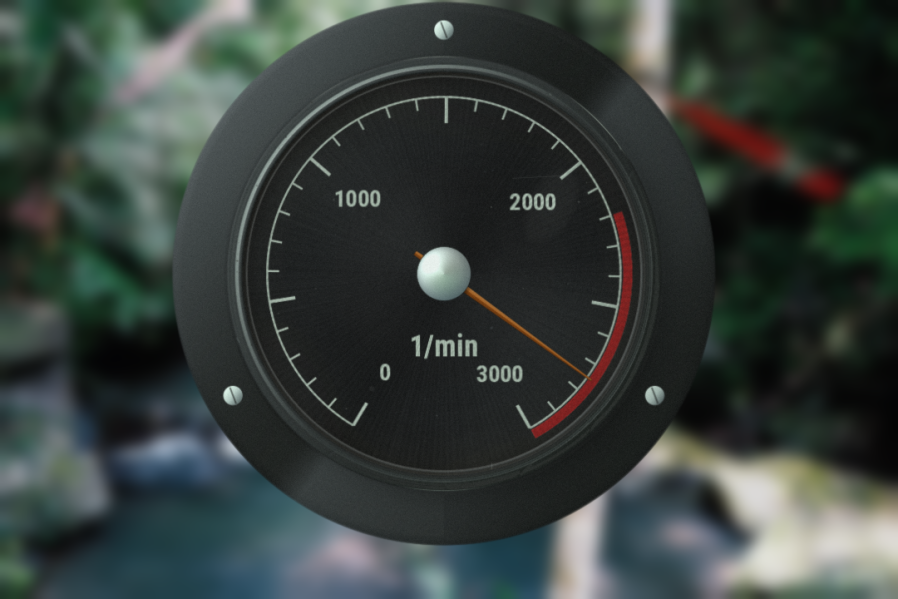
2750 rpm
